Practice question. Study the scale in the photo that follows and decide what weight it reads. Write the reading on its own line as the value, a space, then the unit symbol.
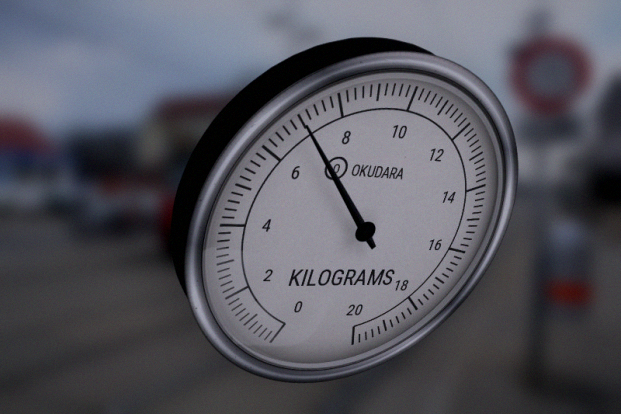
7 kg
